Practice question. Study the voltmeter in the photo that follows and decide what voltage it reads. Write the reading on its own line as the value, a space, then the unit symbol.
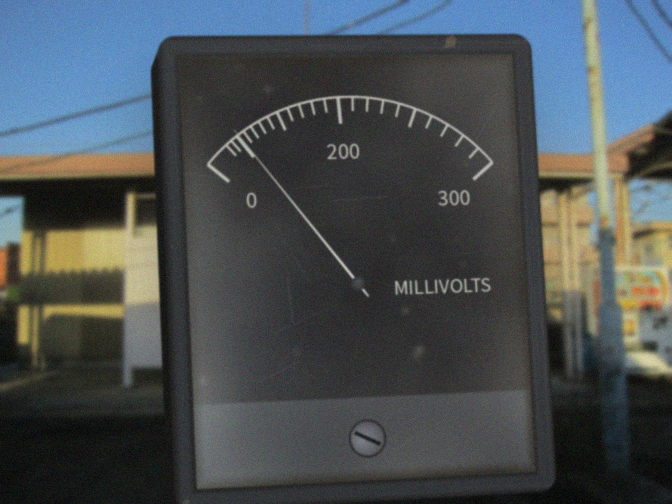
100 mV
